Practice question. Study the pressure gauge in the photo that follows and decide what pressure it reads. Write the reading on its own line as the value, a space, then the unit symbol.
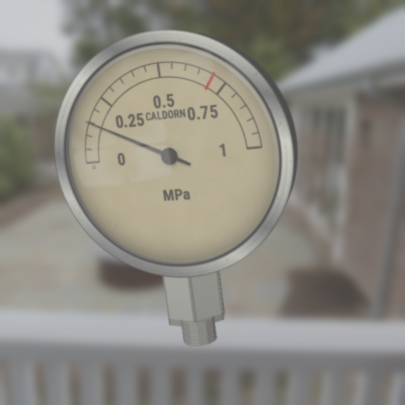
0.15 MPa
